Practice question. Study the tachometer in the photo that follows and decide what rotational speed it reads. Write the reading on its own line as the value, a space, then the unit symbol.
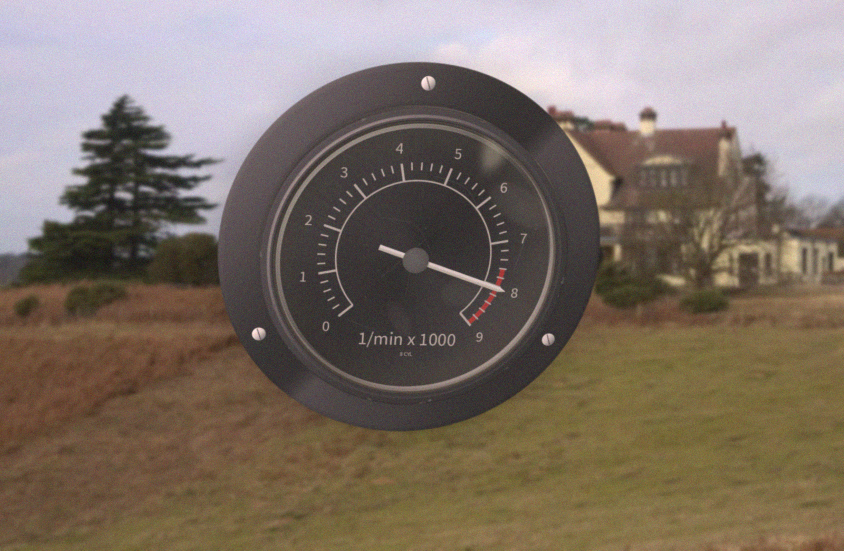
8000 rpm
